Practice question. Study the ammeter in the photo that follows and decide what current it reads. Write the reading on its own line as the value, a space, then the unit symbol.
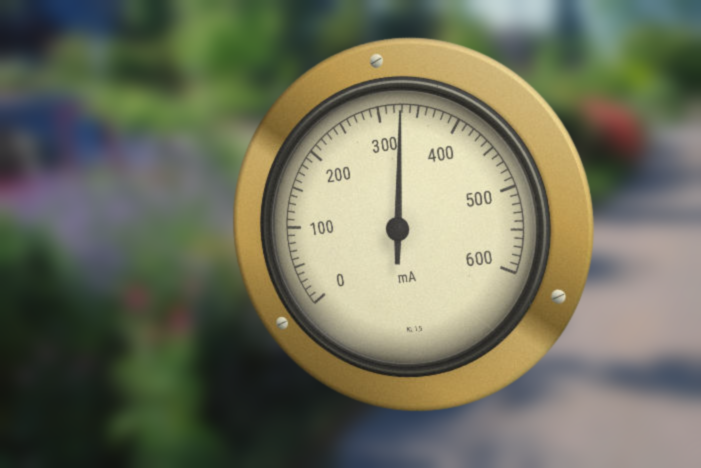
330 mA
